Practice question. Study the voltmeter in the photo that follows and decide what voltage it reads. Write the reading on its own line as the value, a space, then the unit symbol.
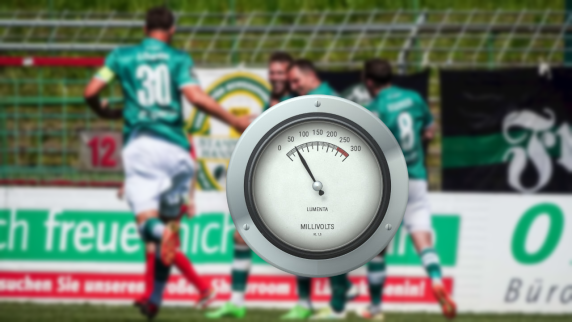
50 mV
